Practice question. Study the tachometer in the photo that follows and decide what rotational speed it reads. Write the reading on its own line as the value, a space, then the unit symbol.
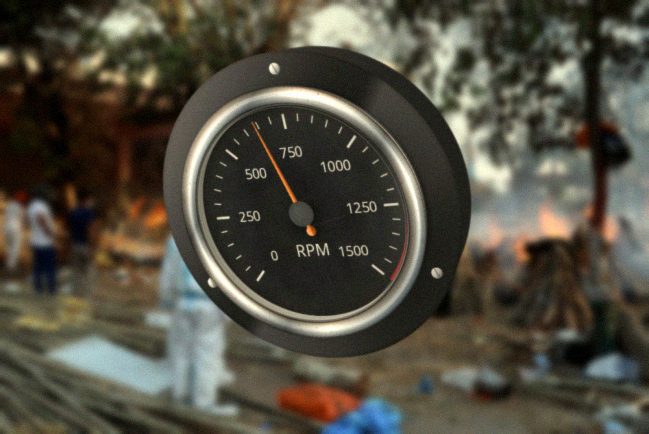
650 rpm
